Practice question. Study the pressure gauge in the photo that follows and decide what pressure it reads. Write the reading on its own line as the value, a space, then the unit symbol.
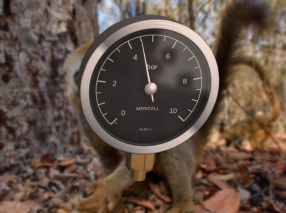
4.5 bar
